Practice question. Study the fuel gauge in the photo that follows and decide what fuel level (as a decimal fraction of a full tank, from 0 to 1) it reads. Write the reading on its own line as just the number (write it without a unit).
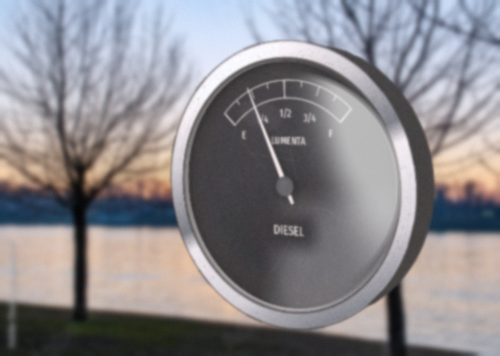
0.25
